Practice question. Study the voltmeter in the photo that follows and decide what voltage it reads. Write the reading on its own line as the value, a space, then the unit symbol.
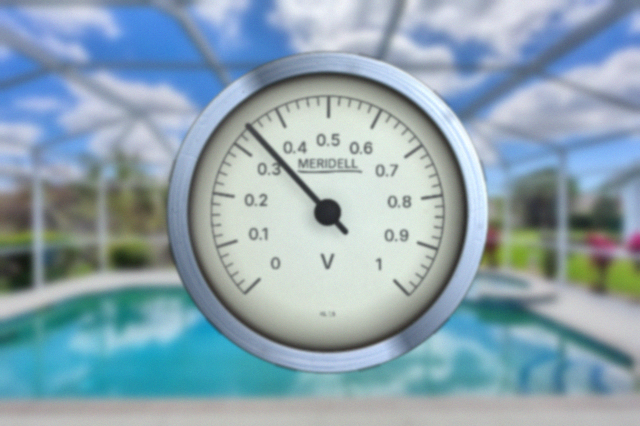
0.34 V
